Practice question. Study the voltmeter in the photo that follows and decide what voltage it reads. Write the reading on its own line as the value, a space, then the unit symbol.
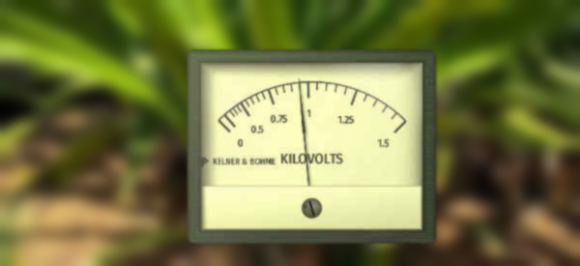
0.95 kV
